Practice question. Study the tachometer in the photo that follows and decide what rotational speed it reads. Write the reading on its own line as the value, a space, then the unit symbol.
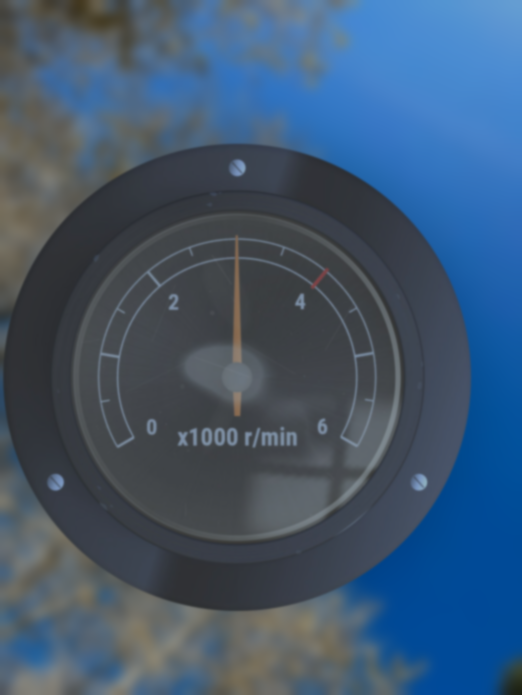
3000 rpm
